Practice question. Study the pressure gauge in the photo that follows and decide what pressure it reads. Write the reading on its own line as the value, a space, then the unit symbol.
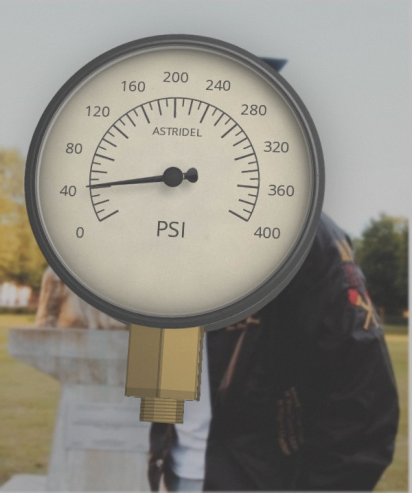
40 psi
